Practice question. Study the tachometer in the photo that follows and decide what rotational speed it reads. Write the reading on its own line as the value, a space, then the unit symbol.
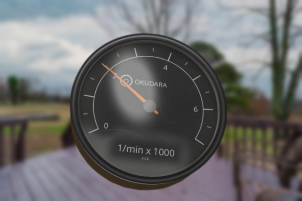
2000 rpm
